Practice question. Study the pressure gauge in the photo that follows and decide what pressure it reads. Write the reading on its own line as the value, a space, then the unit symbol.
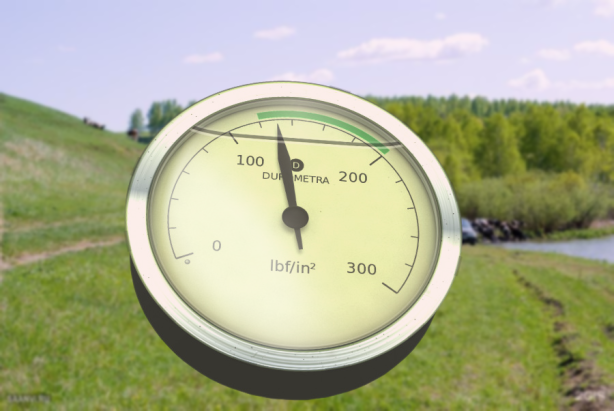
130 psi
